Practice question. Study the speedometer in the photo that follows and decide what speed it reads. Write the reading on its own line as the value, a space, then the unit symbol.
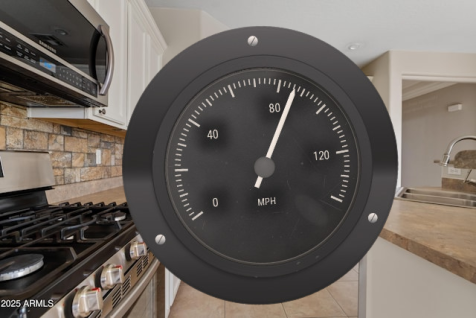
86 mph
